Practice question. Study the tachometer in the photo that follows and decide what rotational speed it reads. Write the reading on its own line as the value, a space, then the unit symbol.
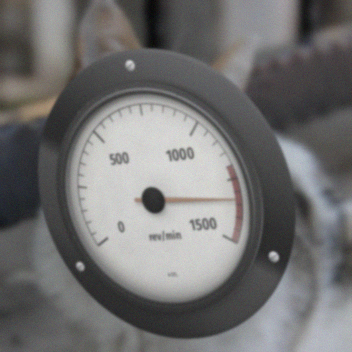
1325 rpm
